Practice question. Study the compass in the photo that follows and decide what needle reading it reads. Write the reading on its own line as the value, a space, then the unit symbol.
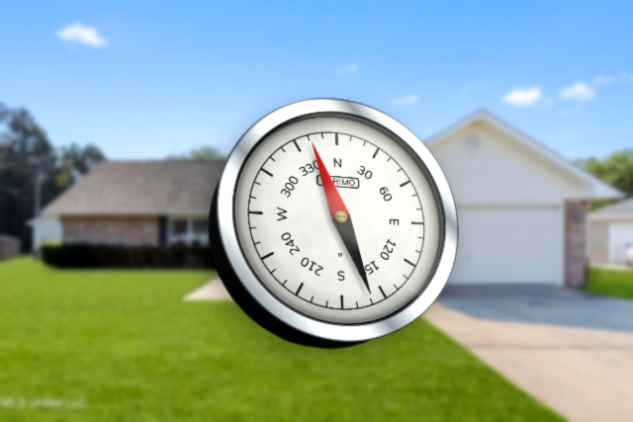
340 °
